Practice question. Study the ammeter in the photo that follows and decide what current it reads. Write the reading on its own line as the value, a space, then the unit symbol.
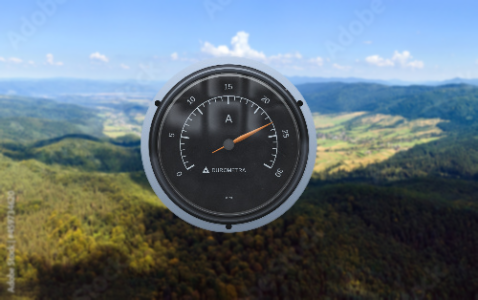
23 A
